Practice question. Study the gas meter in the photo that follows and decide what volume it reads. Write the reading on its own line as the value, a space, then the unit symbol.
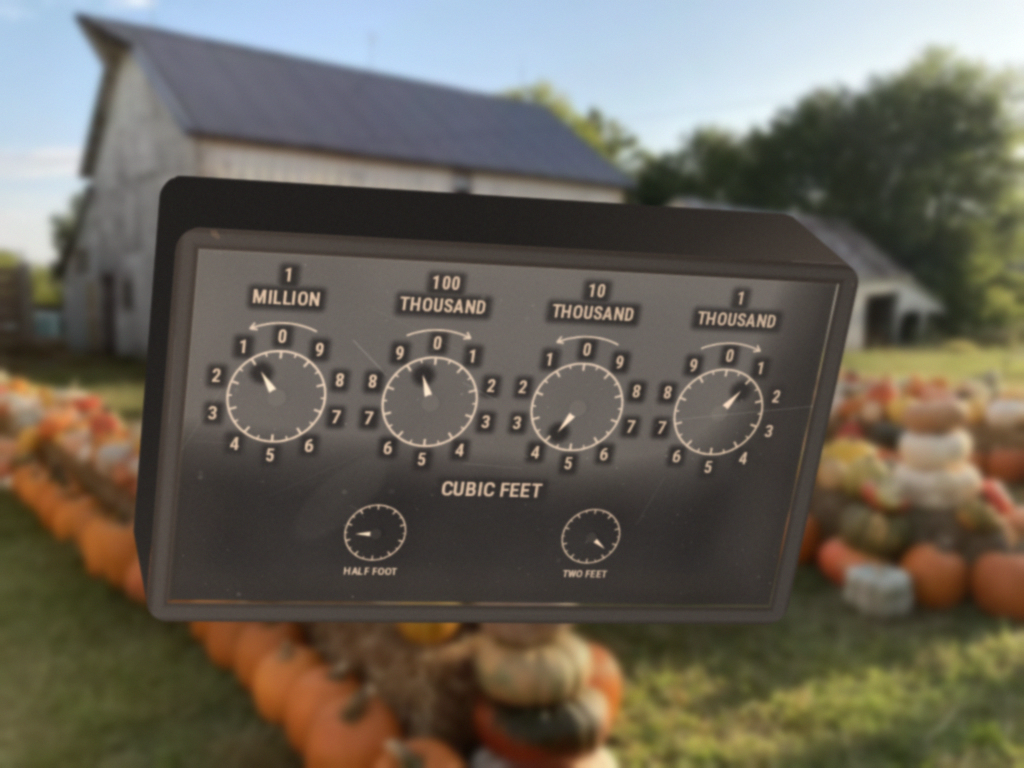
94100 ft³
